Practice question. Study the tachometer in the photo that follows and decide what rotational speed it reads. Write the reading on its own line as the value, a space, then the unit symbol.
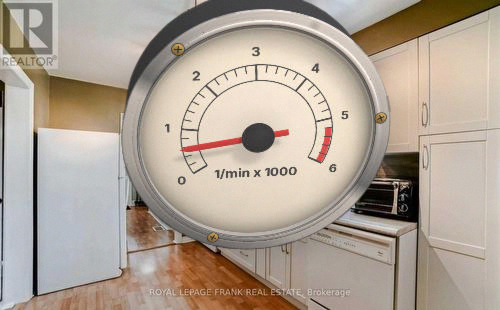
600 rpm
